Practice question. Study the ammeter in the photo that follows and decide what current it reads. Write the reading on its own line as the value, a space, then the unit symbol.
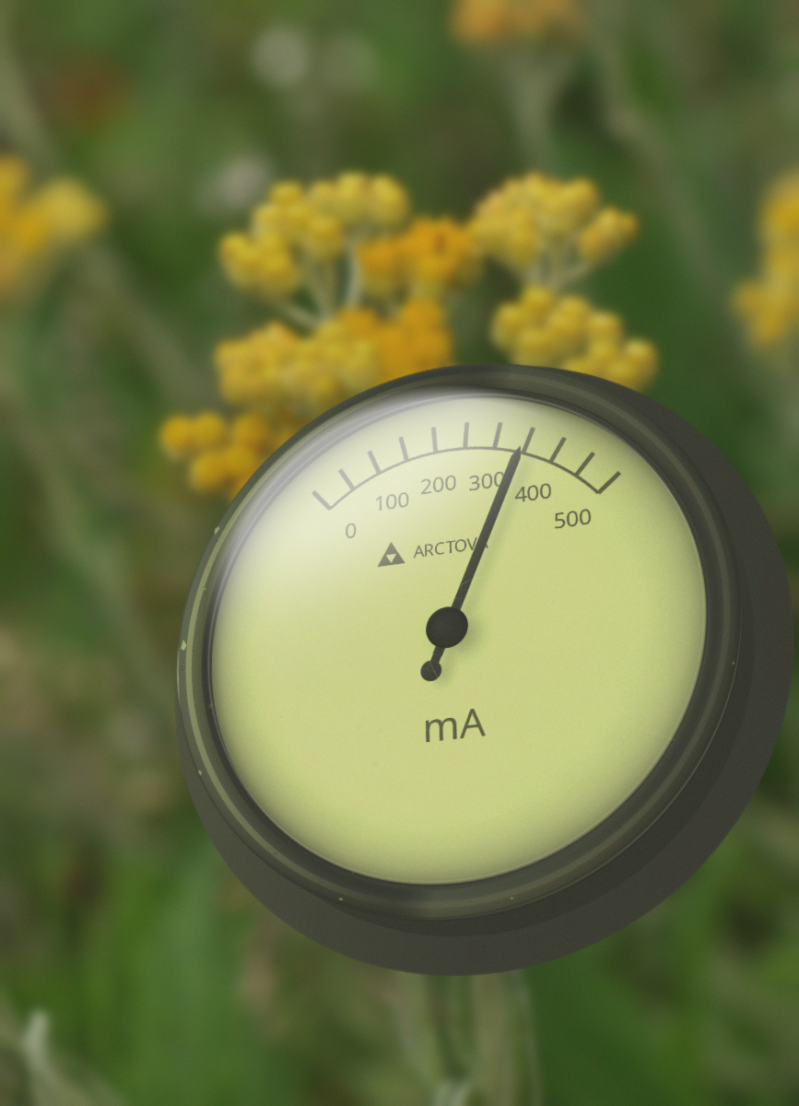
350 mA
